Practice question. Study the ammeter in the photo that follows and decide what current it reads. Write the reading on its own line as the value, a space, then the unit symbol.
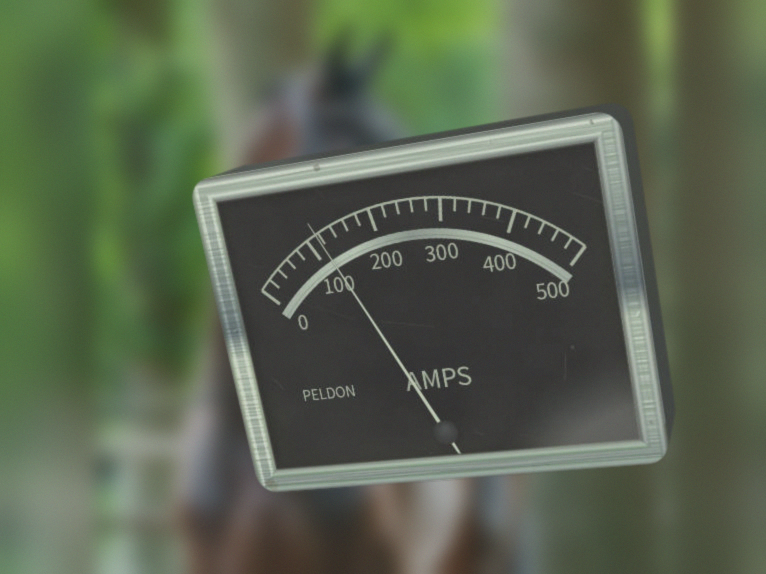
120 A
